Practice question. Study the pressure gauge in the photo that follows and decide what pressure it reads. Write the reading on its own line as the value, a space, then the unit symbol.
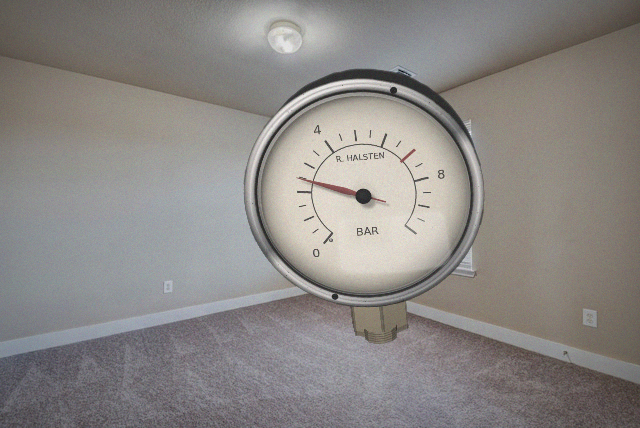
2.5 bar
